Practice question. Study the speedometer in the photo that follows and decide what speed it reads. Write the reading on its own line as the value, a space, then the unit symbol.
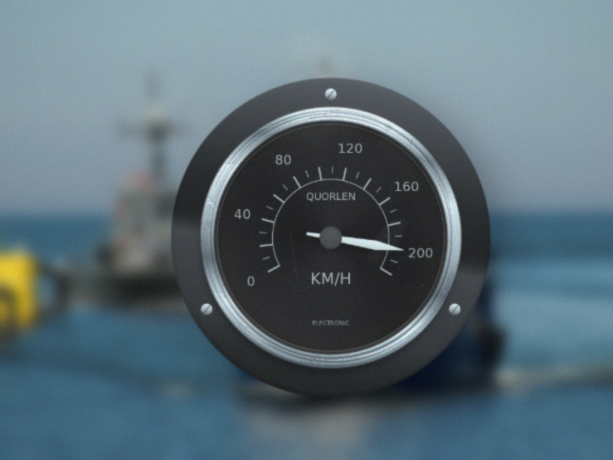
200 km/h
